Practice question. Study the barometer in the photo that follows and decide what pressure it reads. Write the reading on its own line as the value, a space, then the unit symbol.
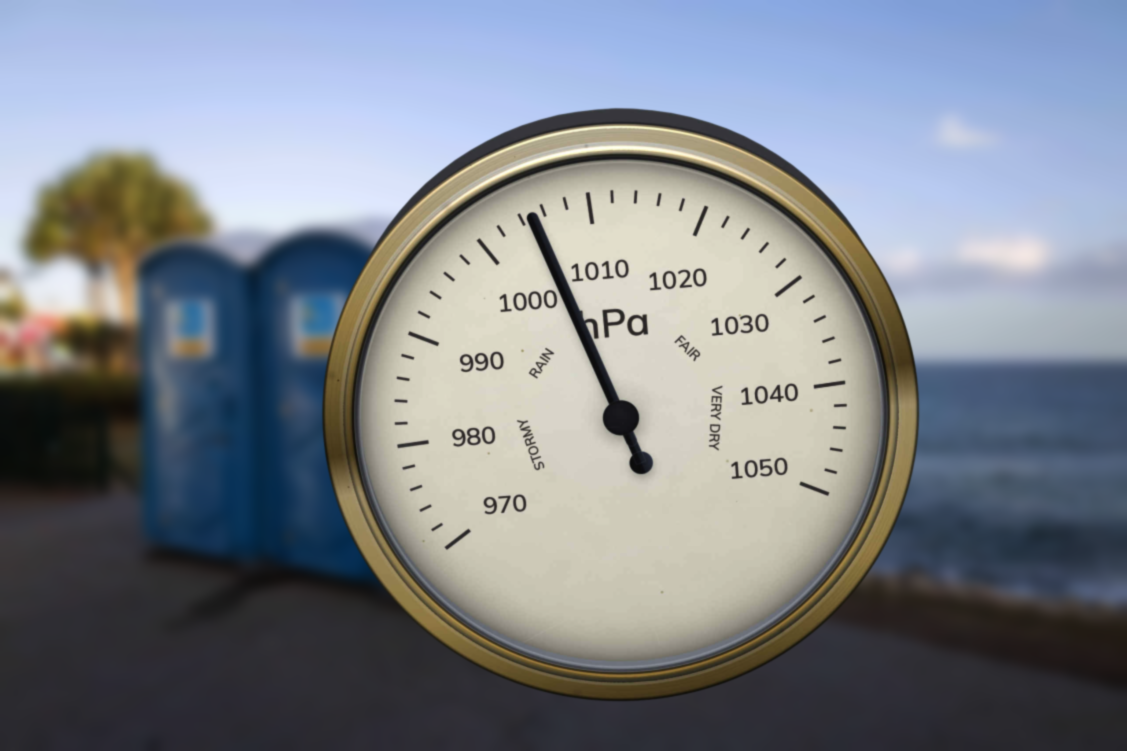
1005 hPa
